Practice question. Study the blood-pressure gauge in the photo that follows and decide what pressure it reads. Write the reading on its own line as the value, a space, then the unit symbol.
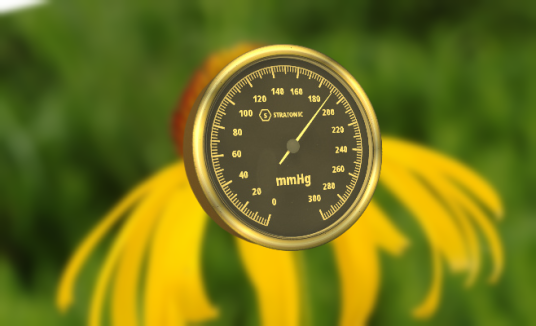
190 mmHg
